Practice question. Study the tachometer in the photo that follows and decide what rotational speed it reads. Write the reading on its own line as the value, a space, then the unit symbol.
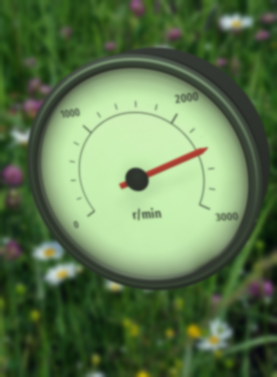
2400 rpm
